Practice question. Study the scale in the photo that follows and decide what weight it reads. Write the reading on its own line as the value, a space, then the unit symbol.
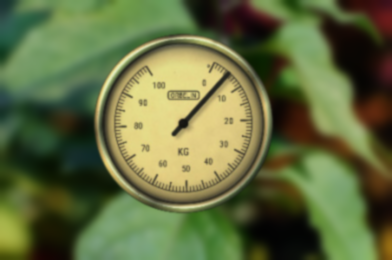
5 kg
